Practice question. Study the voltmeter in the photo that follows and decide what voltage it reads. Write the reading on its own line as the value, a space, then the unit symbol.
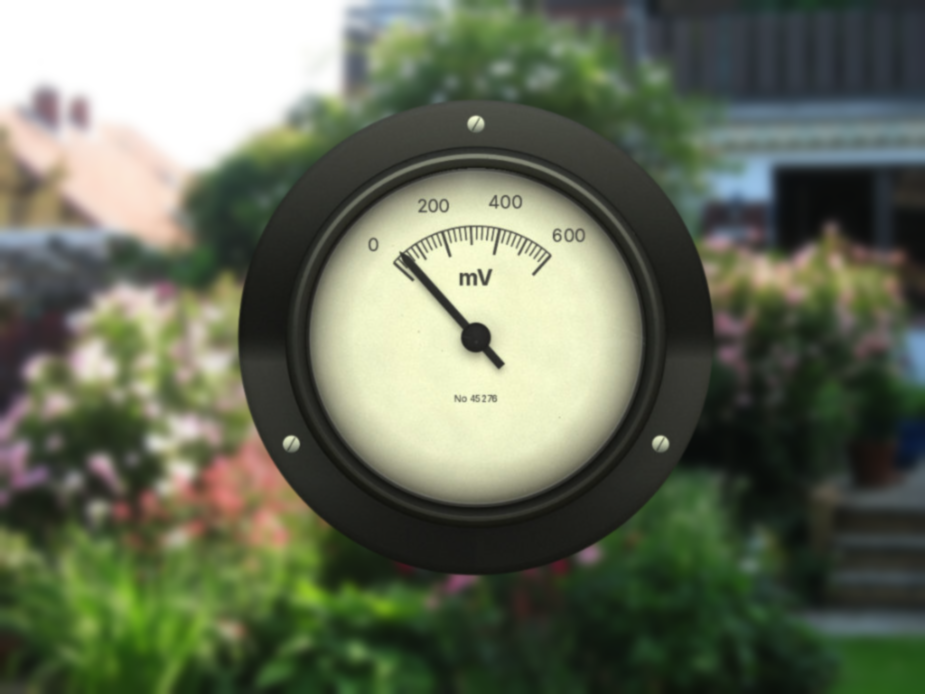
40 mV
